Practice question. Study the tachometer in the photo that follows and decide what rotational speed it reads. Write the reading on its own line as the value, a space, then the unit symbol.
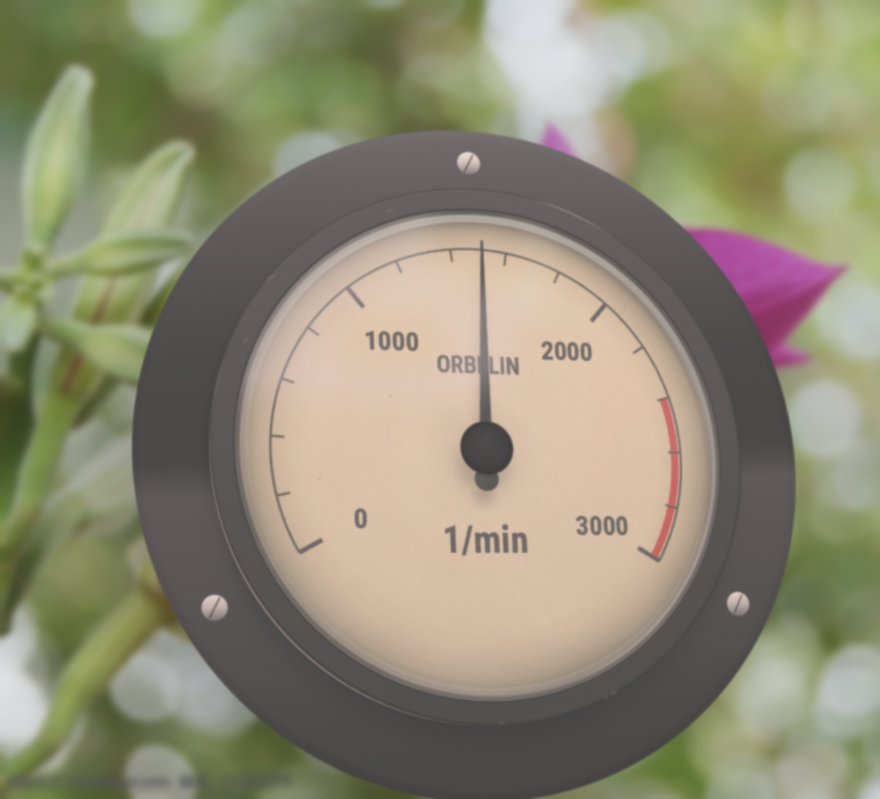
1500 rpm
